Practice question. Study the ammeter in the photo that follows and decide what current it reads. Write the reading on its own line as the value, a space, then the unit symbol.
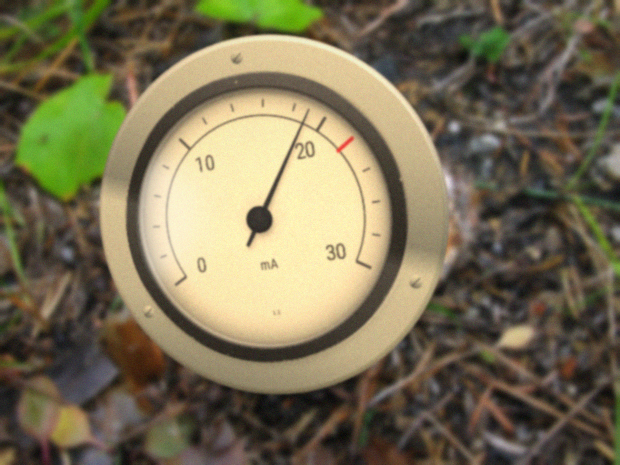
19 mA
